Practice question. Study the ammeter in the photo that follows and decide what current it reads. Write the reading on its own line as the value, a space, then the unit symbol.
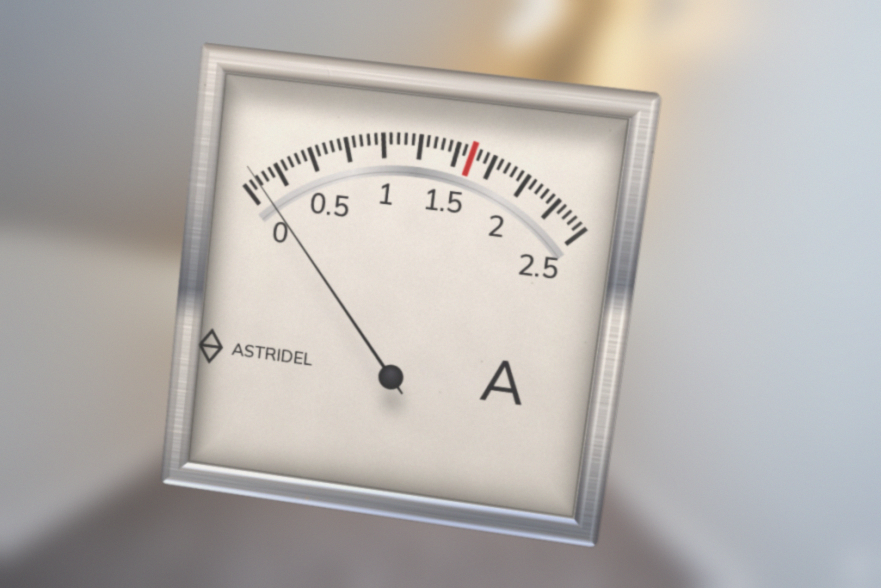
0.1 A
